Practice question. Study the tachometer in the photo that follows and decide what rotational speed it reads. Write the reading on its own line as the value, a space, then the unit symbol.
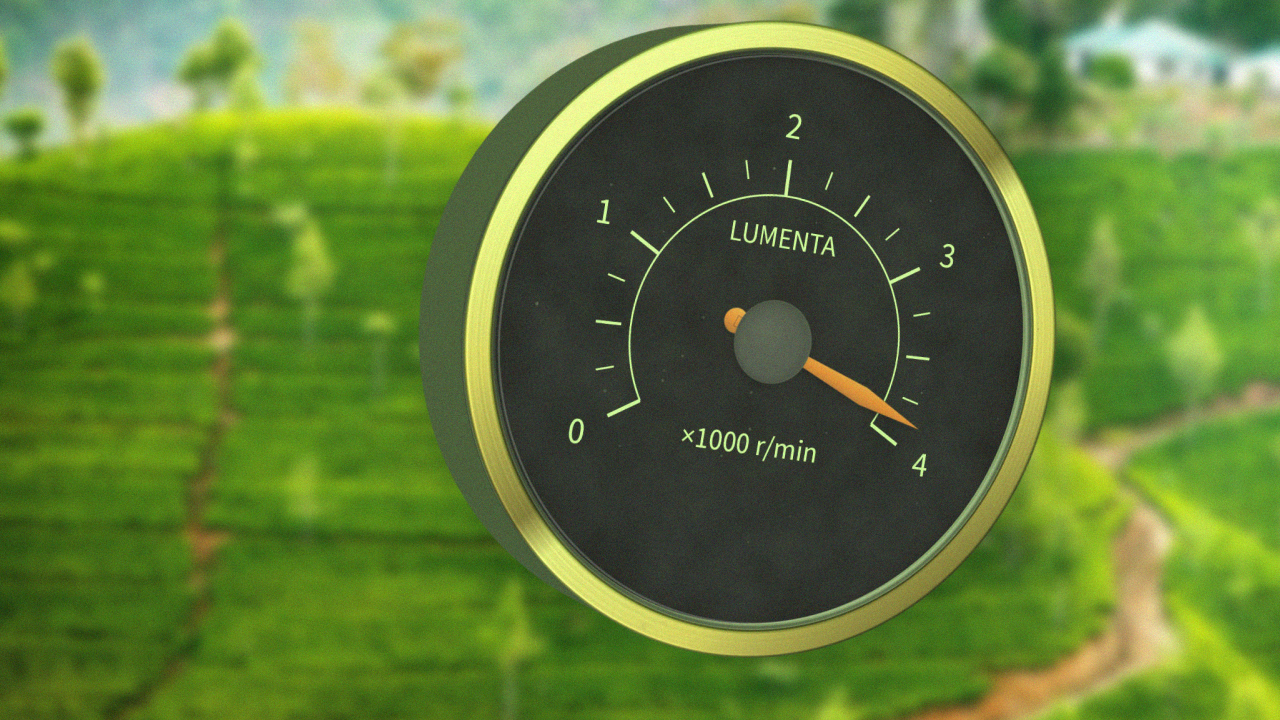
3875 rpm
